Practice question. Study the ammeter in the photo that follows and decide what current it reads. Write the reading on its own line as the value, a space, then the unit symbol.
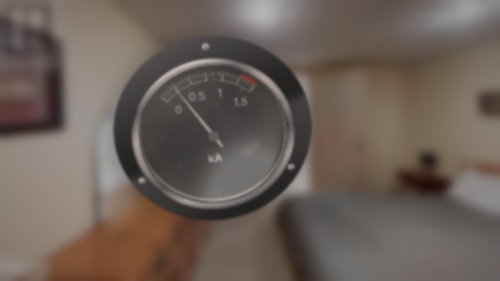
0.25 kA
